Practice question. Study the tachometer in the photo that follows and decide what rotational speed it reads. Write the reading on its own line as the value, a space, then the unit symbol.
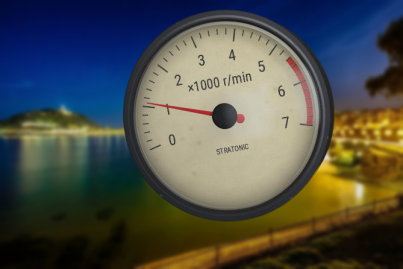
1100 rpm
